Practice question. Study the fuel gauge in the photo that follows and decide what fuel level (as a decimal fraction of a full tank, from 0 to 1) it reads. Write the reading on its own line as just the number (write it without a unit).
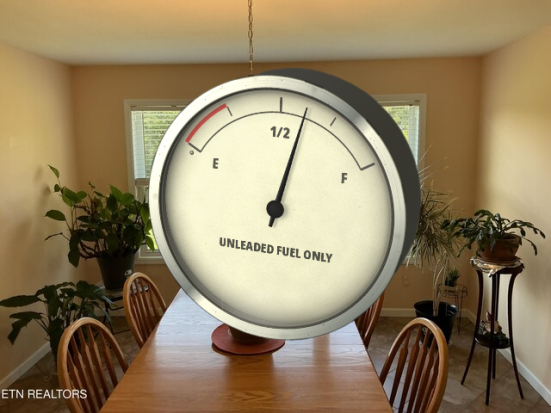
0.625
